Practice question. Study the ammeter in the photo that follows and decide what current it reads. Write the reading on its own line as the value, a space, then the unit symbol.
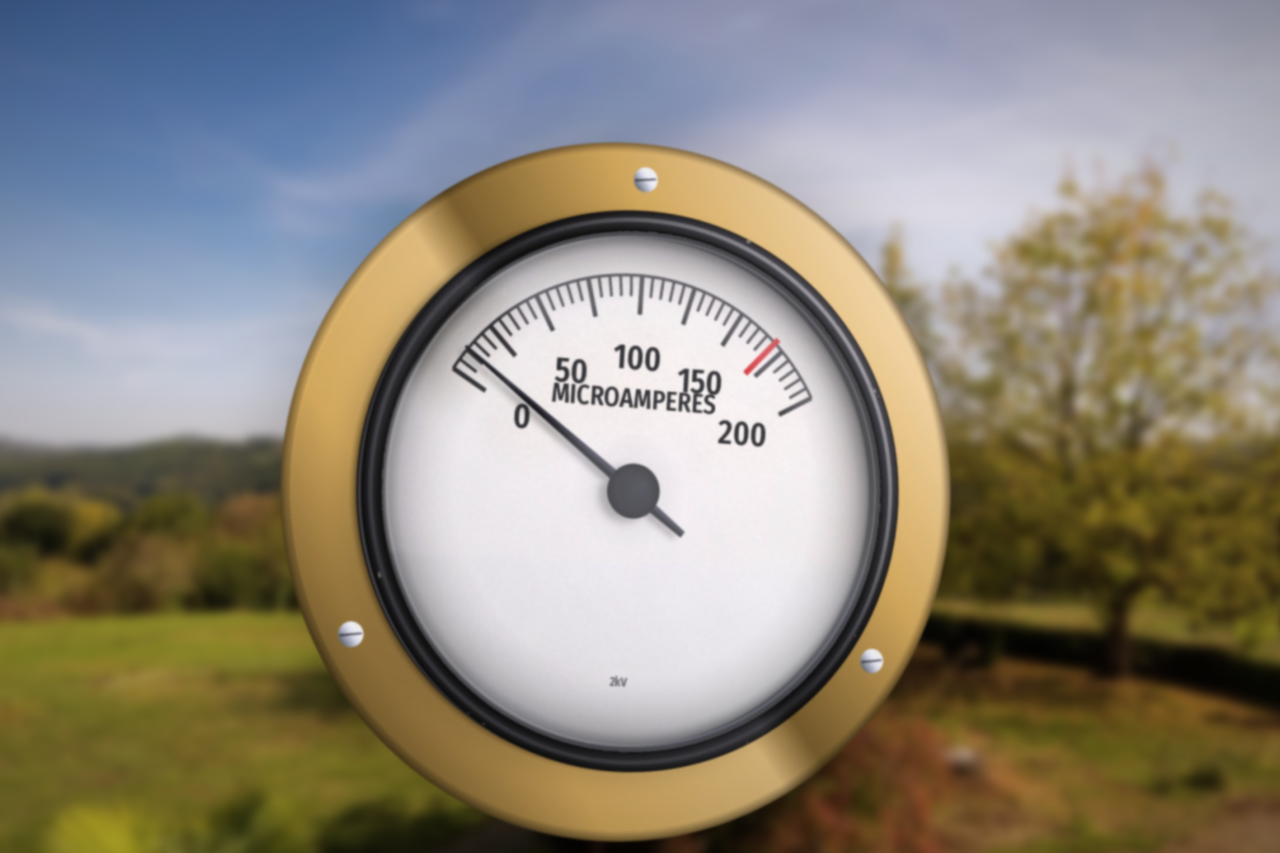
10 µA
